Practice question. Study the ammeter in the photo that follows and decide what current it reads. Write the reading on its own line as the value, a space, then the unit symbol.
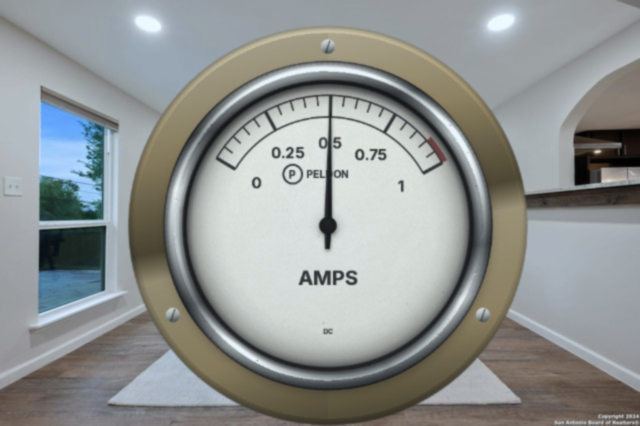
0.5 A
